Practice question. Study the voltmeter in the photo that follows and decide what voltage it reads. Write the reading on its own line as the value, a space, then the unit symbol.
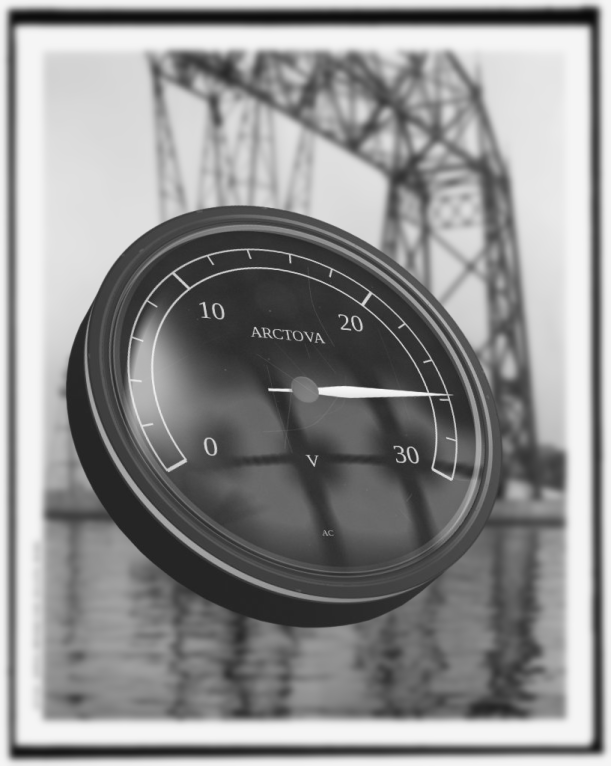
26 V
